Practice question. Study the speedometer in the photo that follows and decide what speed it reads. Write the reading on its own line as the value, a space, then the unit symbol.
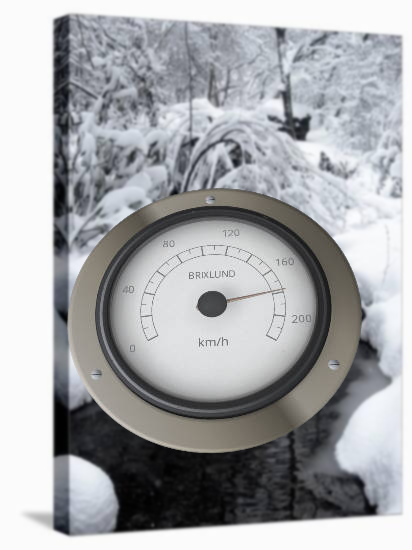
180 km/h
